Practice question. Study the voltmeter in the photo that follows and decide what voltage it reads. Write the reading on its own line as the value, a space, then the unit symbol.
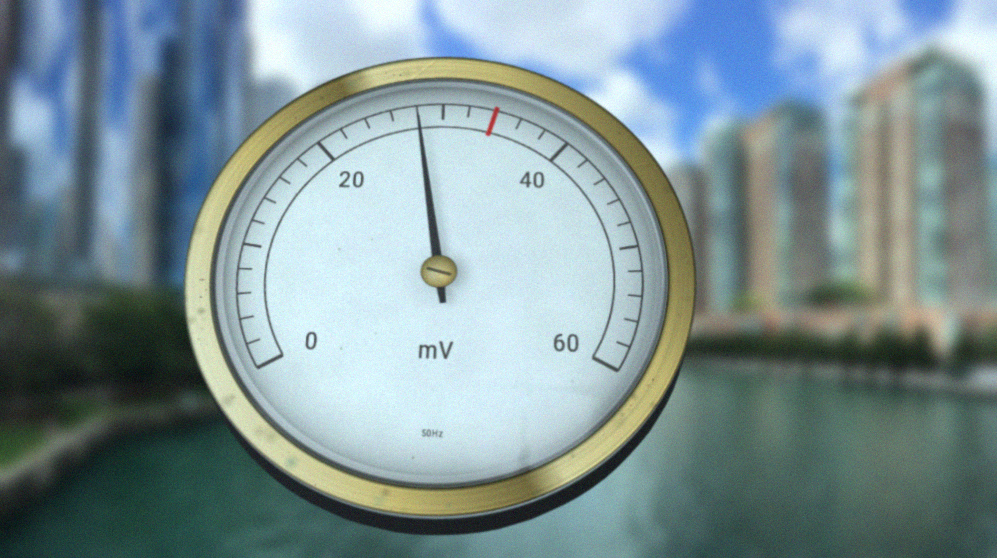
28 mV
